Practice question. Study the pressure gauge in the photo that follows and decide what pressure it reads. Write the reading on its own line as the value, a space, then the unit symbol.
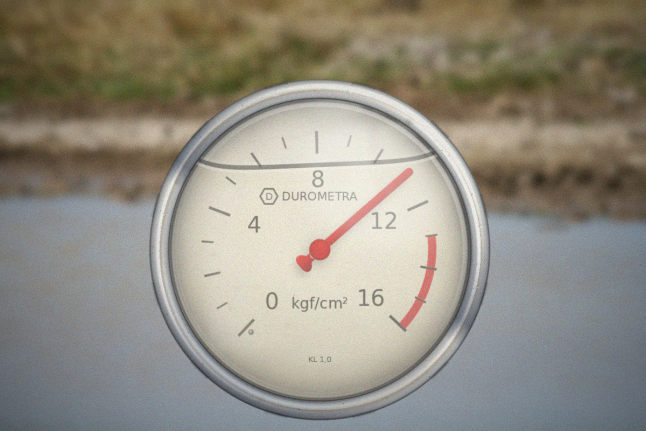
11 kg/cm²
